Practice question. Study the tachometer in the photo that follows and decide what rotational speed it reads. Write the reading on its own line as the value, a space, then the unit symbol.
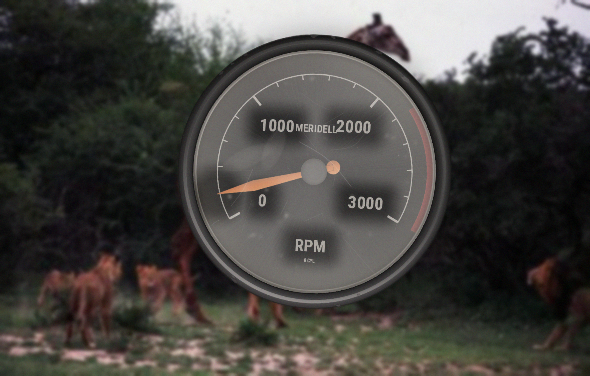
200 rpm
